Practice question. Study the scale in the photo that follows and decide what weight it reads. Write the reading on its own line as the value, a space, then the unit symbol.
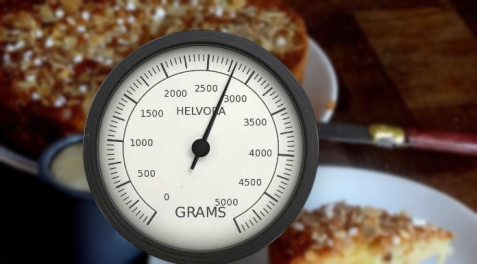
2800 g
